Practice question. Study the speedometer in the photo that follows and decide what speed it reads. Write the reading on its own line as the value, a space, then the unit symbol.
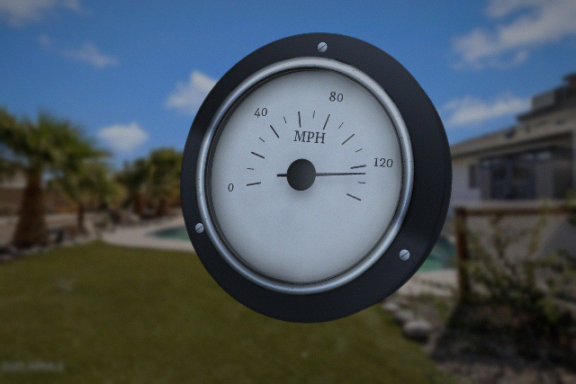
125 mph
